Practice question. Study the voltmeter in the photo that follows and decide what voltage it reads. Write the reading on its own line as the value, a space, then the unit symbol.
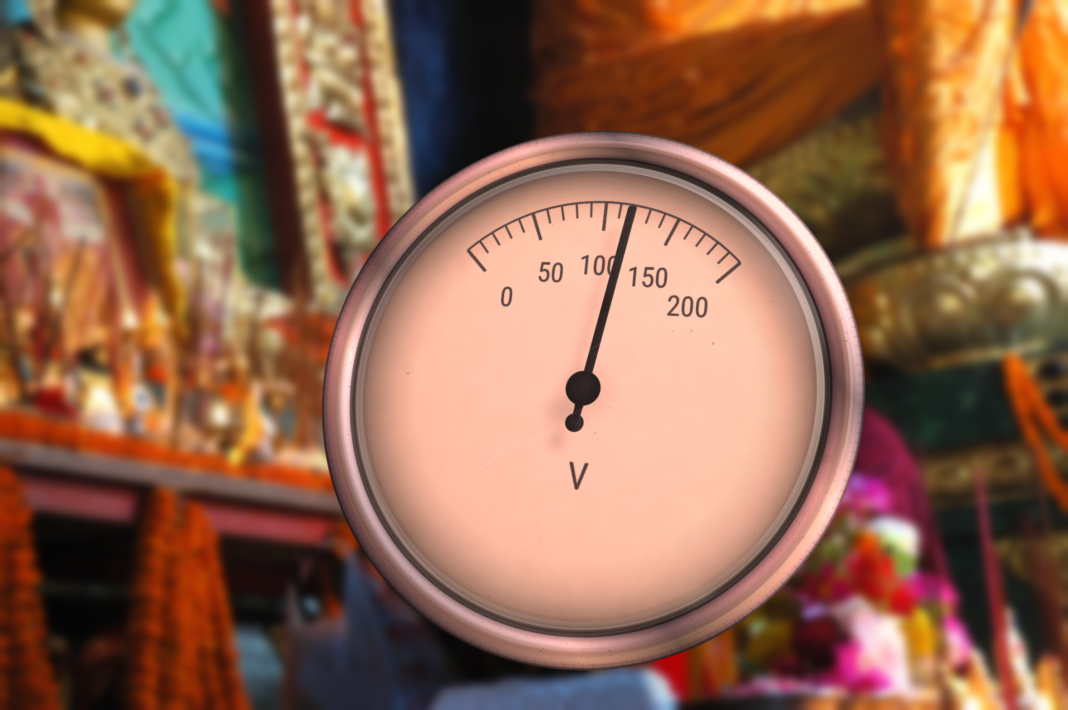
120 V
